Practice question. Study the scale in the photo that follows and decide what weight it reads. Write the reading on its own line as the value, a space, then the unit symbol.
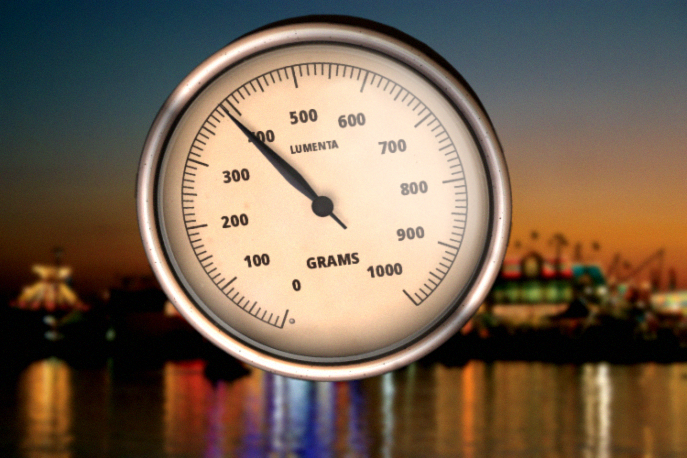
390 g
